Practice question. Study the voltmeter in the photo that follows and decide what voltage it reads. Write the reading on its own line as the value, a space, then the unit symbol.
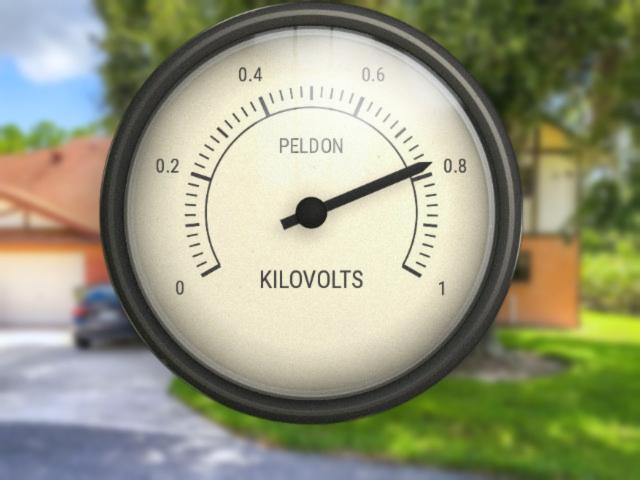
0.78 kV
